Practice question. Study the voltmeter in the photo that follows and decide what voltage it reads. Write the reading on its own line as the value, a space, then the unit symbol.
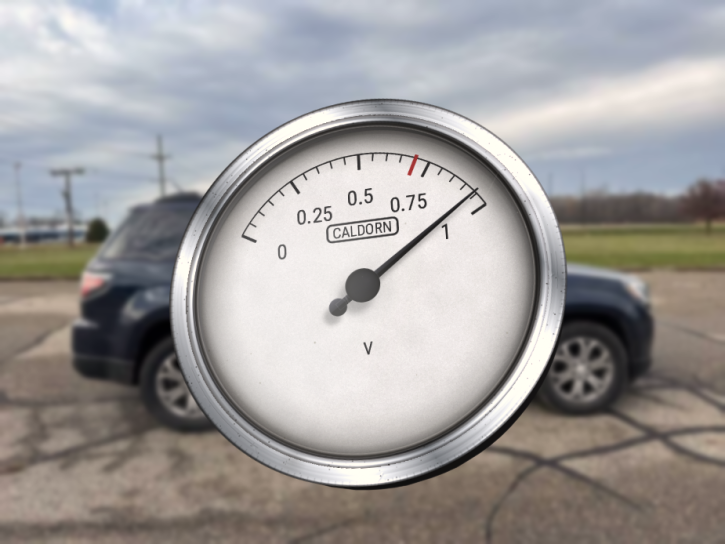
0.95 V
